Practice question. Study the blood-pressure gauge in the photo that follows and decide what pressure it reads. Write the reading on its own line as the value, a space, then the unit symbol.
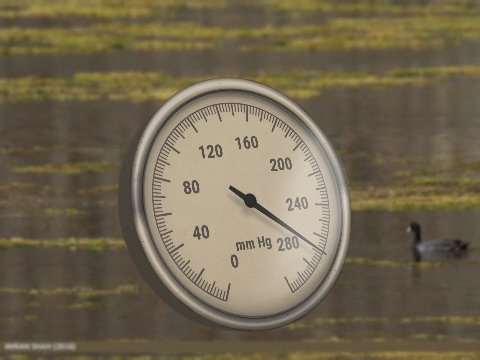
270 mmHg
